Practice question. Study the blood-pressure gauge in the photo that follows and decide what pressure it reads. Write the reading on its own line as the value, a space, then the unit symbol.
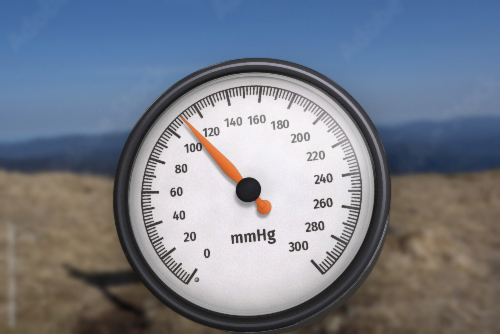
110 mmHg
